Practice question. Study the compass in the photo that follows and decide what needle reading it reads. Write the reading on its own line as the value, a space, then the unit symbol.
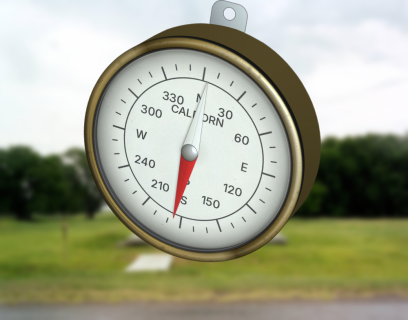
185 °
